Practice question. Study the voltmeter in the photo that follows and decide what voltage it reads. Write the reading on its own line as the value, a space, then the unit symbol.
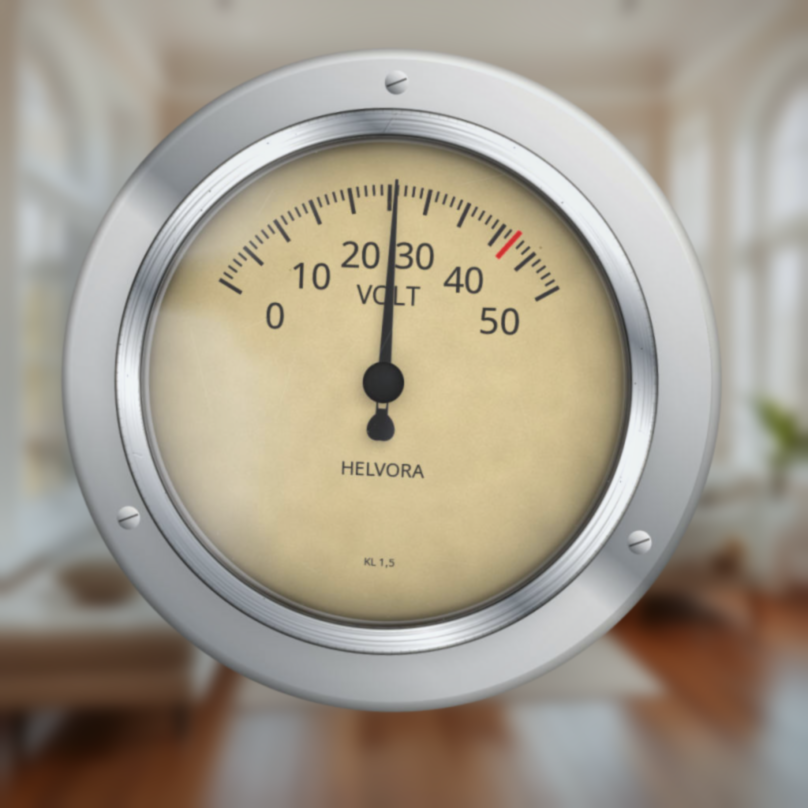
26 V
